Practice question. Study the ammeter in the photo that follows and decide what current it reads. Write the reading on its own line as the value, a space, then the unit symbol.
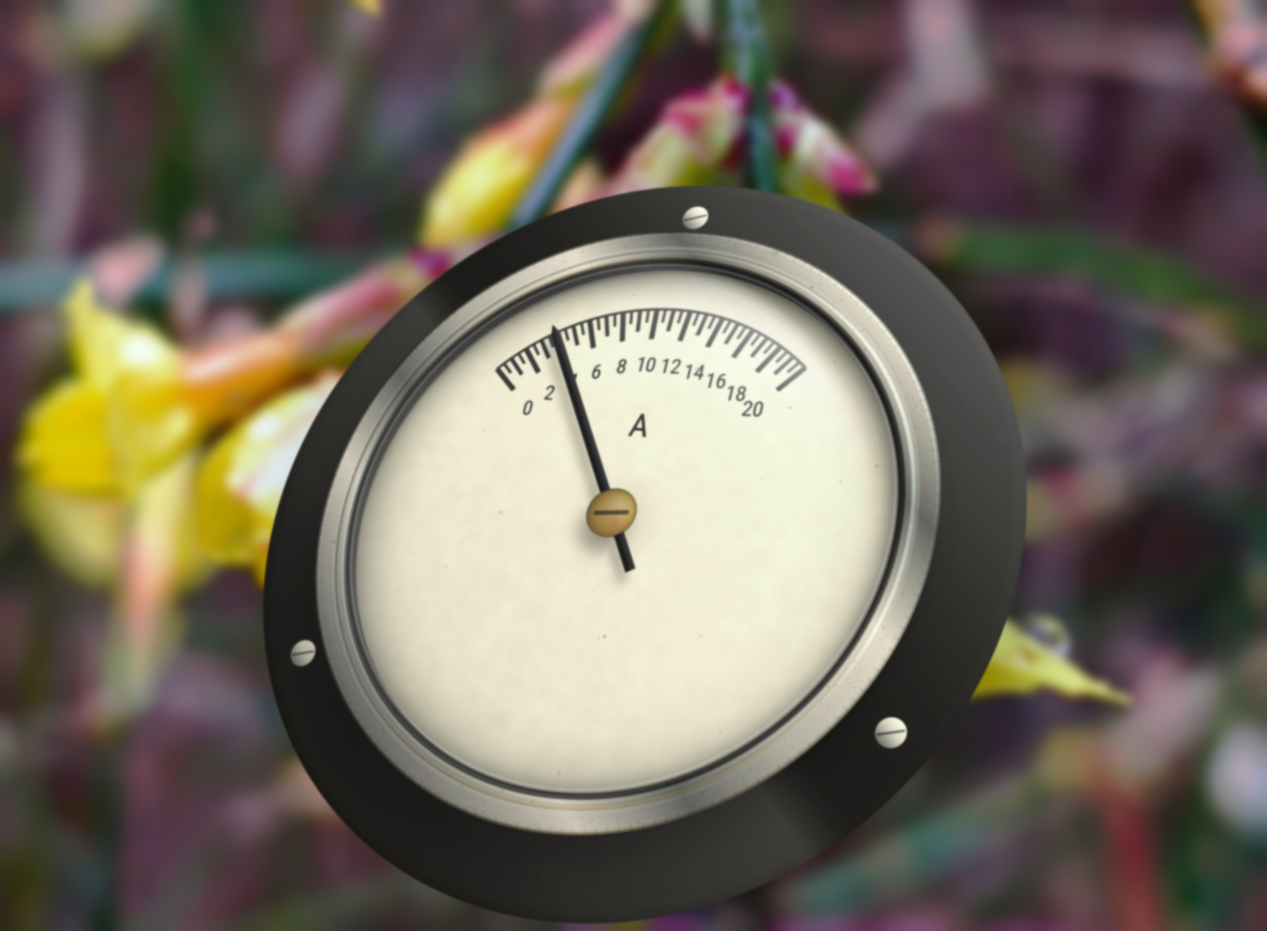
4 A
